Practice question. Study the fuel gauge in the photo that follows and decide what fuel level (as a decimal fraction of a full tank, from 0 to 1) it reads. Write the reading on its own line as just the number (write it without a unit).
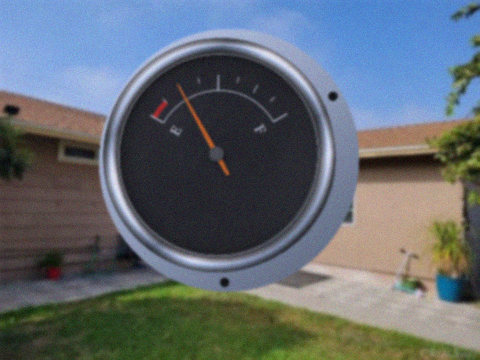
0.25
